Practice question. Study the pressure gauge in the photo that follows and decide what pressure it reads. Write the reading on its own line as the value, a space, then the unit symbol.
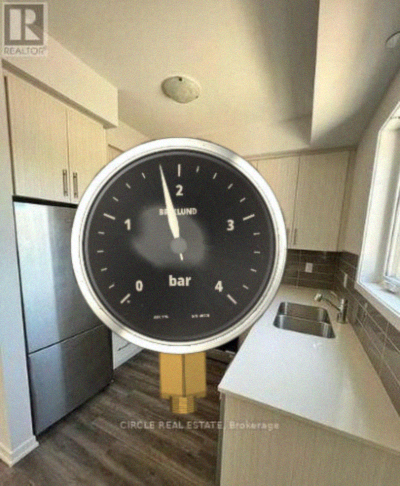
1.8 bar
